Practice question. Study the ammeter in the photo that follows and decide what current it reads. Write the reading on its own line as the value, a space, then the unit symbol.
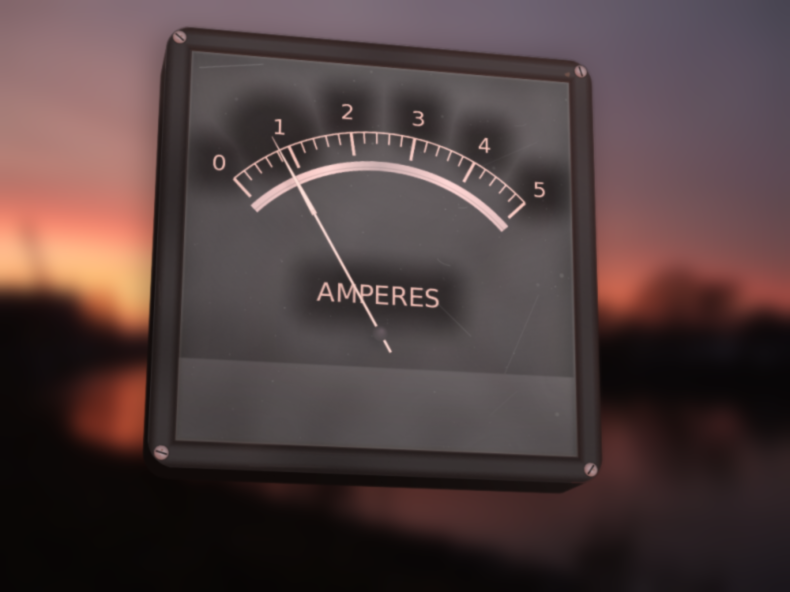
0.8 A
